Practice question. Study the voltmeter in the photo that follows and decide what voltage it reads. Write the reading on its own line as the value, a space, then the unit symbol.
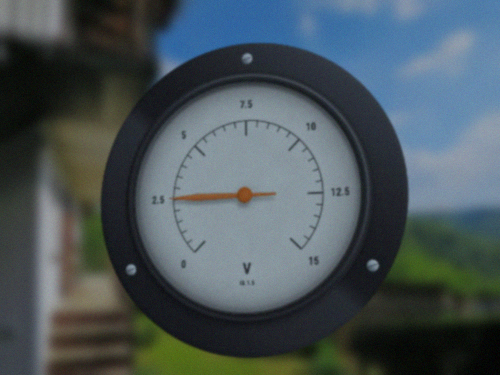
2.5 V
